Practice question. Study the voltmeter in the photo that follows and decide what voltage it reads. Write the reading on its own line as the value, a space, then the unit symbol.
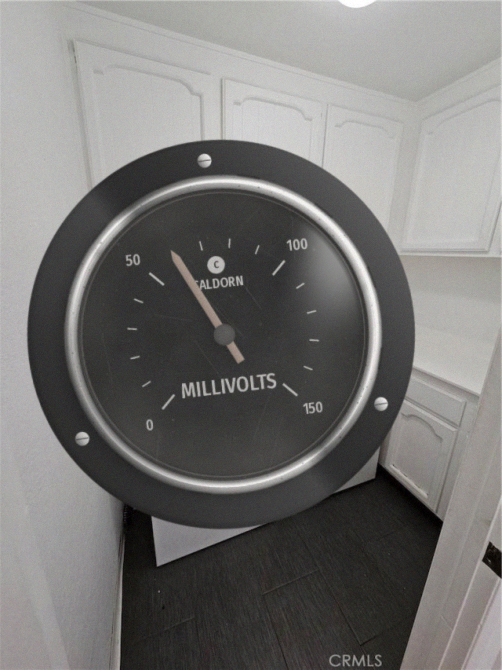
60 mV
